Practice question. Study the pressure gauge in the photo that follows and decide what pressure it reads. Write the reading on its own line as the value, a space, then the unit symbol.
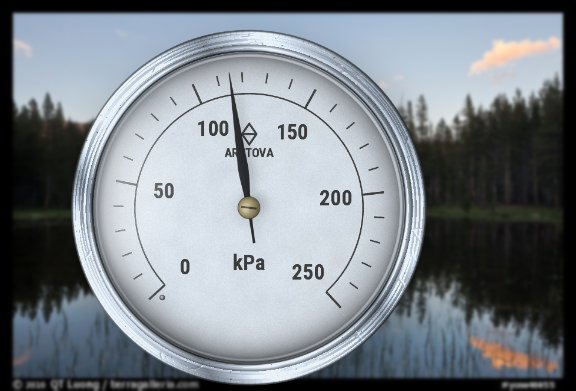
115 kPa
